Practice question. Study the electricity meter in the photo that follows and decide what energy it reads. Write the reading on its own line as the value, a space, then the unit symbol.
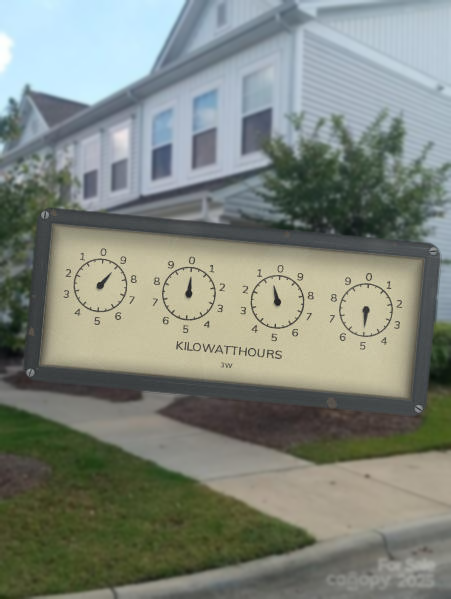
9005 kWh
